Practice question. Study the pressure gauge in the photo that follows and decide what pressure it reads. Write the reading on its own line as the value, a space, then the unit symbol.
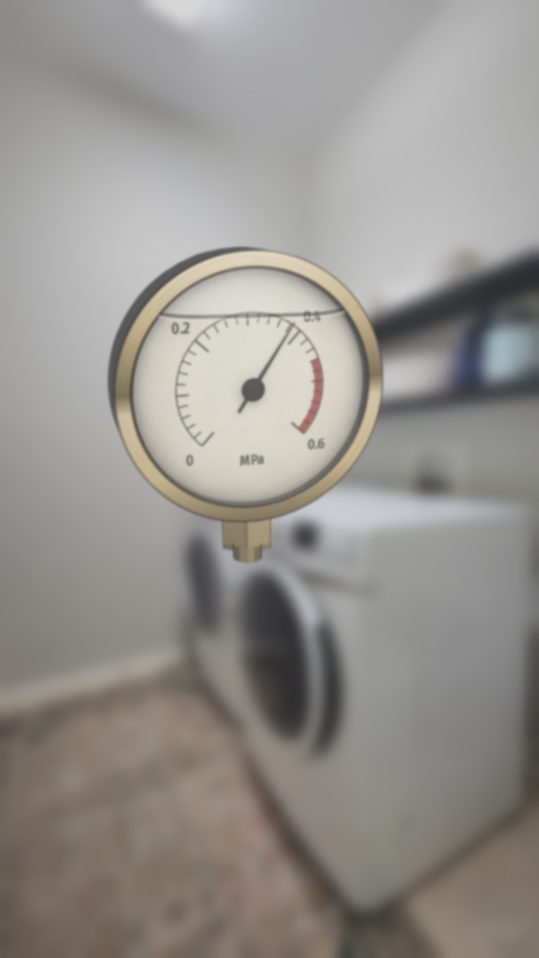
0.38 MPa
